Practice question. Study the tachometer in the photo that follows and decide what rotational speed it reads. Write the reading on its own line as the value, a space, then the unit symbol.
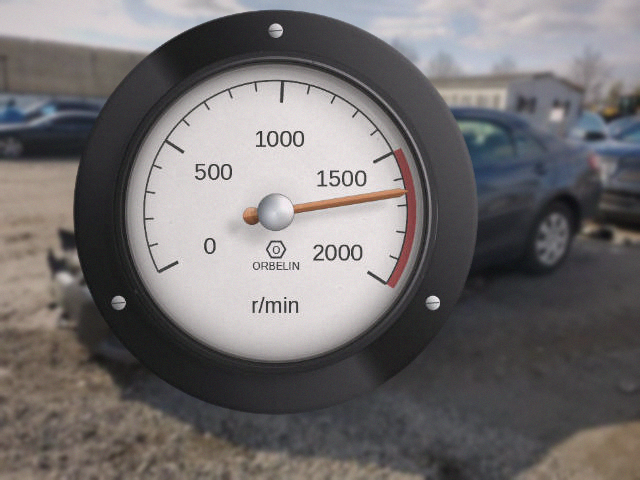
1650 rpm
